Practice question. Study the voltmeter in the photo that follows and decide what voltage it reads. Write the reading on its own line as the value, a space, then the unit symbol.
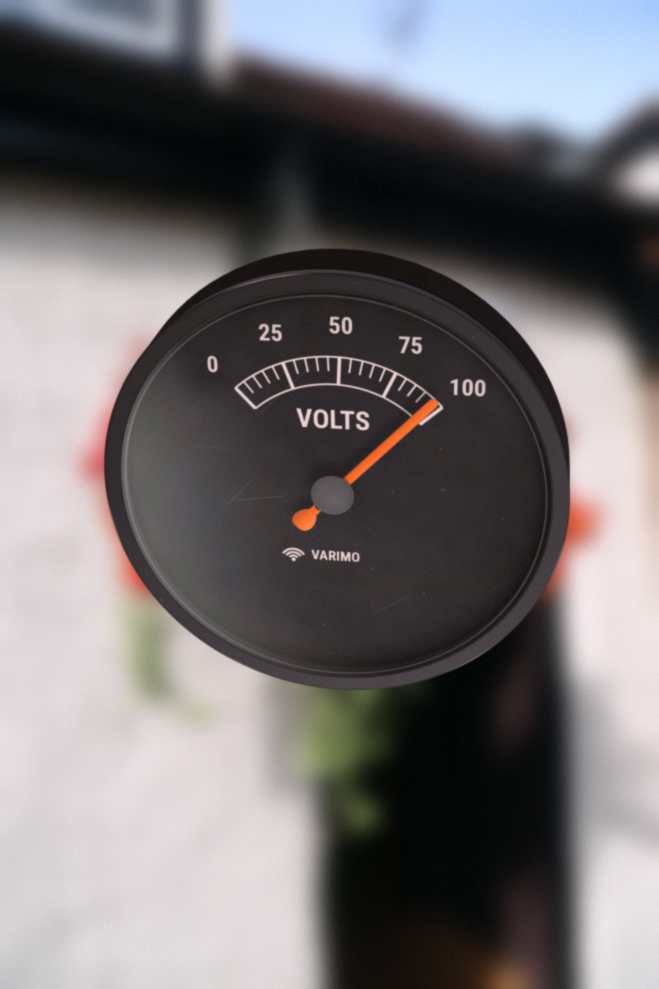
95 V
